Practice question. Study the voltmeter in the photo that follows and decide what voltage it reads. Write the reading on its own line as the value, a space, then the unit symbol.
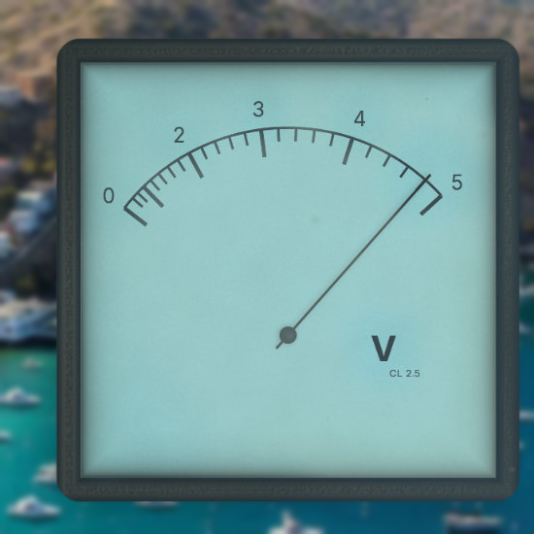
4.8 V
